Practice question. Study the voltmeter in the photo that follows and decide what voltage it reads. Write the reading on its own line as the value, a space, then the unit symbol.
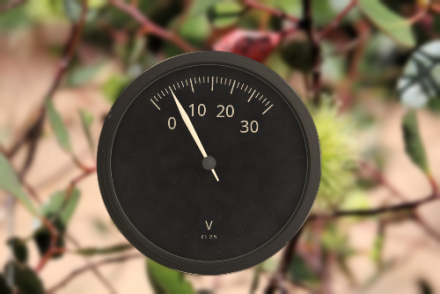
5 V
